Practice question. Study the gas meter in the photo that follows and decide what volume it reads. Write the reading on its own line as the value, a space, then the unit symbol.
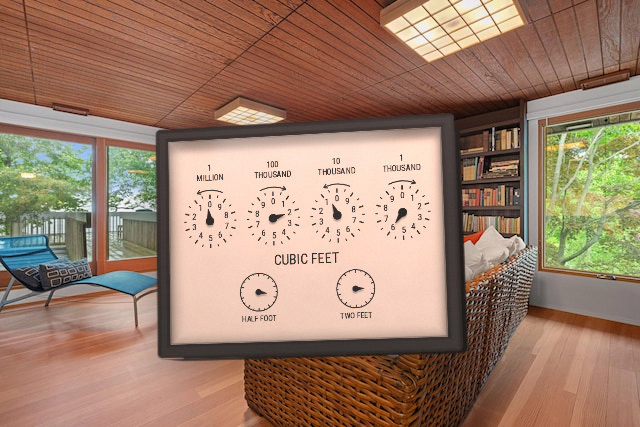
20600 ft³
